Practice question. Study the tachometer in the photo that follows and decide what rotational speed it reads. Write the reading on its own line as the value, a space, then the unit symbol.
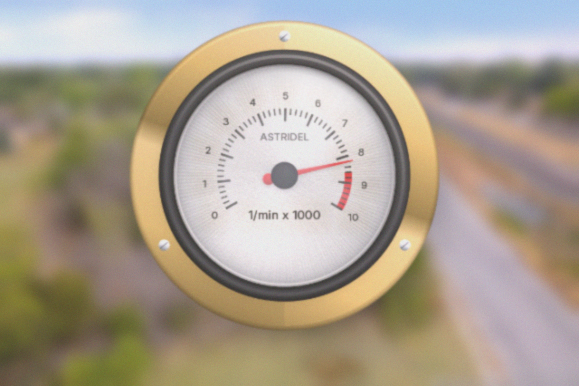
8200 rpm
